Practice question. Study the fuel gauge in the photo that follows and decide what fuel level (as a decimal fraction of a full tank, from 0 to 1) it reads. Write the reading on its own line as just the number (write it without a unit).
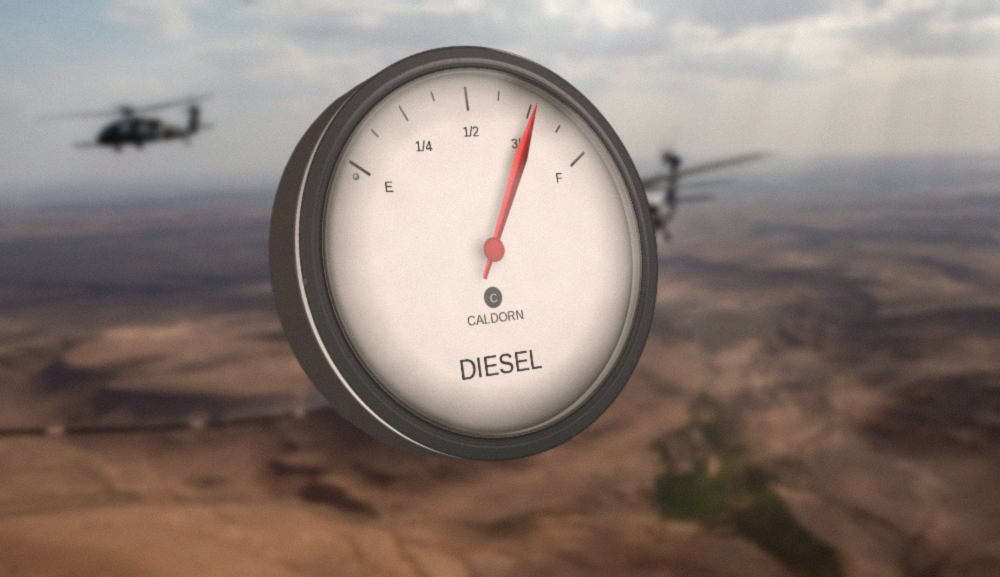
0.75
